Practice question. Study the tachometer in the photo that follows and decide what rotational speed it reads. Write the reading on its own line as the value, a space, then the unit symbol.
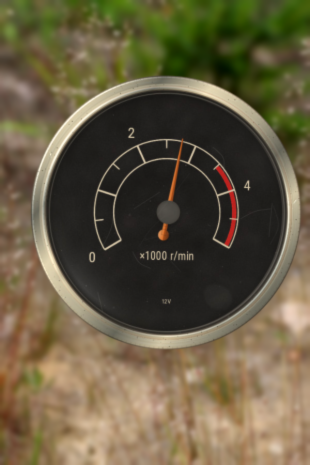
2750 rpm
